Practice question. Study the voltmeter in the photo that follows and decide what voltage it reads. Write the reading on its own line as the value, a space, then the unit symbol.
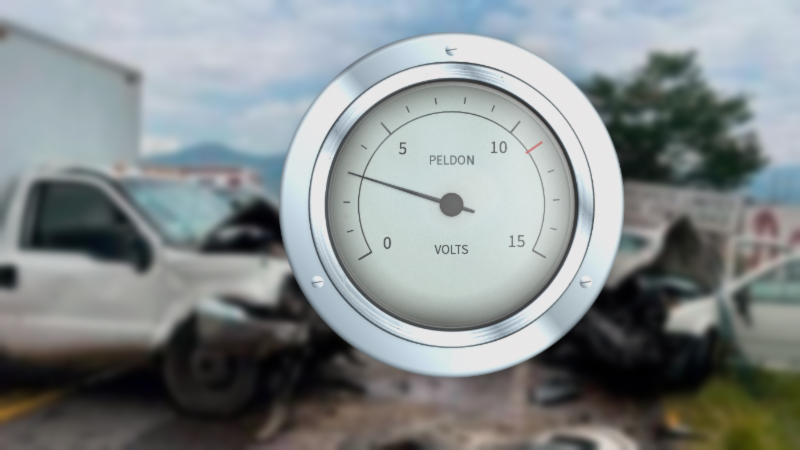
3 V
